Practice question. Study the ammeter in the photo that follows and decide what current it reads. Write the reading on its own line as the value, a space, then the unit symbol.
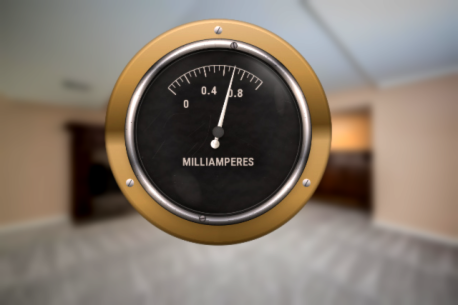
0.7 mA
